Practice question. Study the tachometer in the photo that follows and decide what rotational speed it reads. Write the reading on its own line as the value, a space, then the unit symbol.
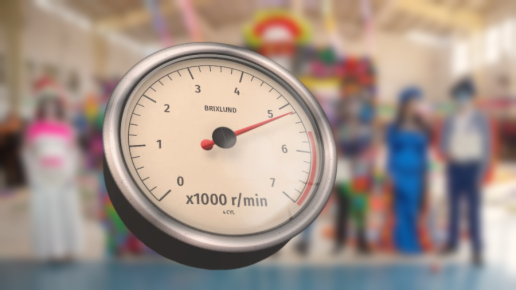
5200 rpm
